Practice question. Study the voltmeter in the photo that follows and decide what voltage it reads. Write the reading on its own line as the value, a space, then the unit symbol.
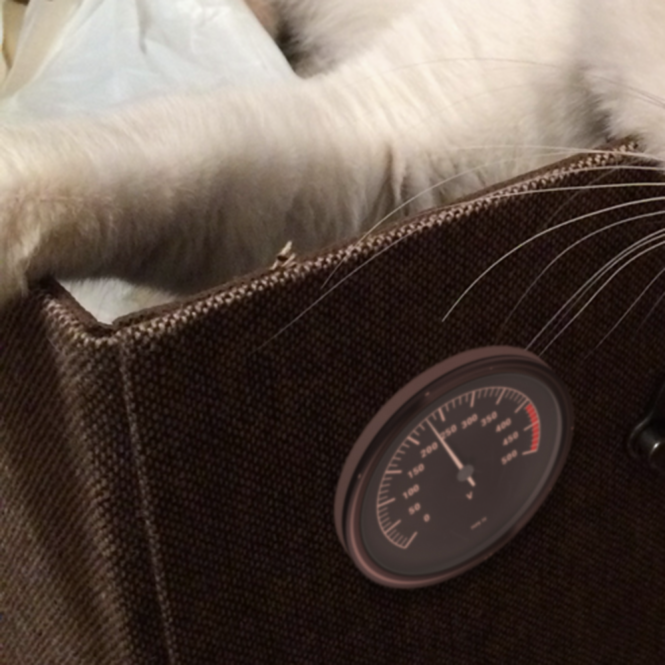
230 V
